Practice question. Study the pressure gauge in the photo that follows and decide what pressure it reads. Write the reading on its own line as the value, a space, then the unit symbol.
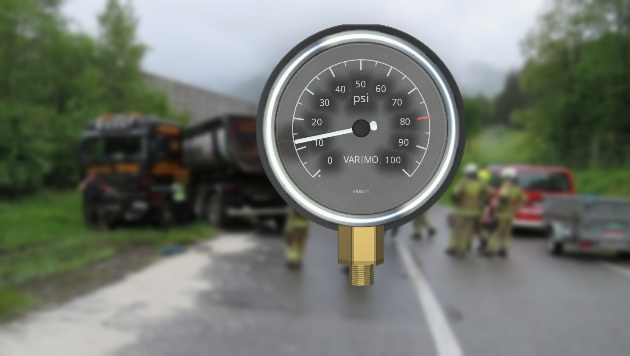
12.5 psi
